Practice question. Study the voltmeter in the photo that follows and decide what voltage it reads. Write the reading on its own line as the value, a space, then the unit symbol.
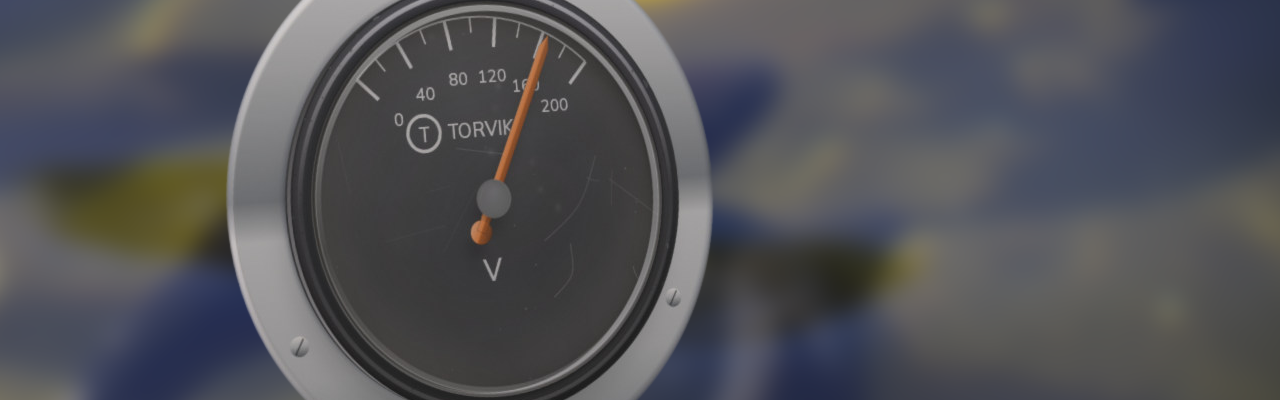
160 V
